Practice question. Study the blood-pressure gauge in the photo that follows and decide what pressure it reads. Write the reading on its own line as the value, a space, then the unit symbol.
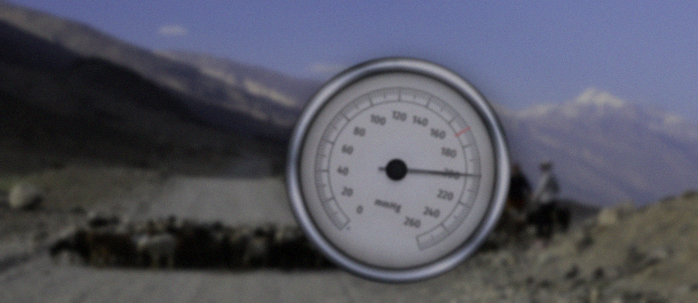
200 mmHg
